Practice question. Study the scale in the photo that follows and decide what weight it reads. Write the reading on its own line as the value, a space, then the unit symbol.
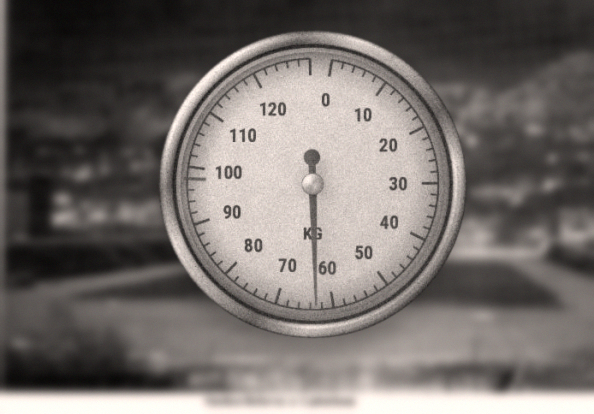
63 kg
